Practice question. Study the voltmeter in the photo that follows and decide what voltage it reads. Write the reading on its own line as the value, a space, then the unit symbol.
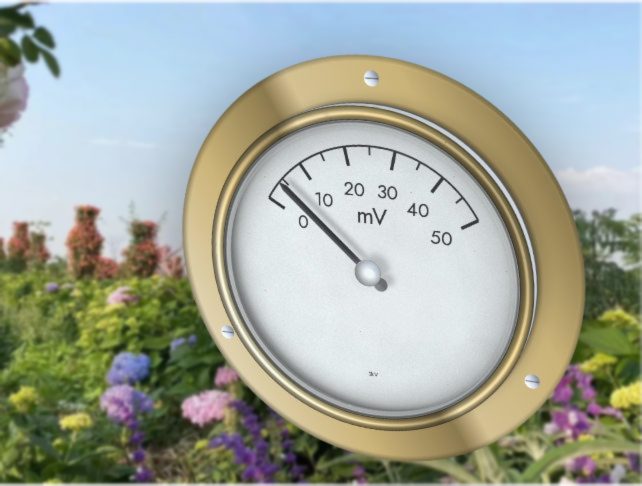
5 mV
